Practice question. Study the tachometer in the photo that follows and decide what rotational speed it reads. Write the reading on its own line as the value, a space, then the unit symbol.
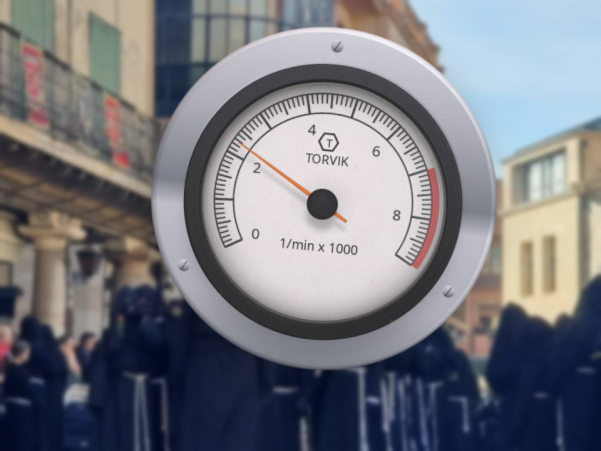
2300 rpm
